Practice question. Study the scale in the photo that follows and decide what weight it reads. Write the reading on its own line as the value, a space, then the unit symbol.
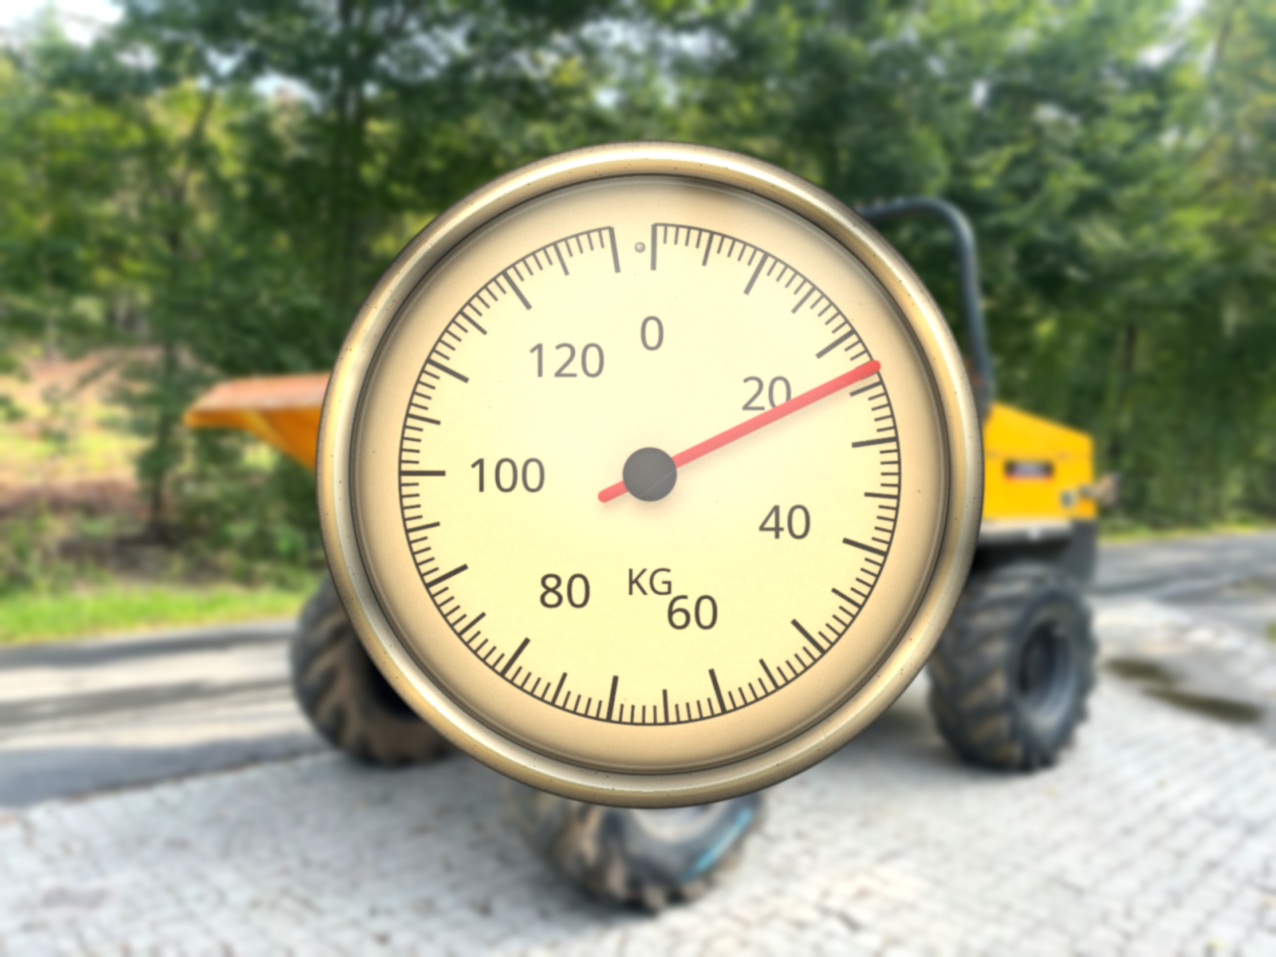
23.5 kg
